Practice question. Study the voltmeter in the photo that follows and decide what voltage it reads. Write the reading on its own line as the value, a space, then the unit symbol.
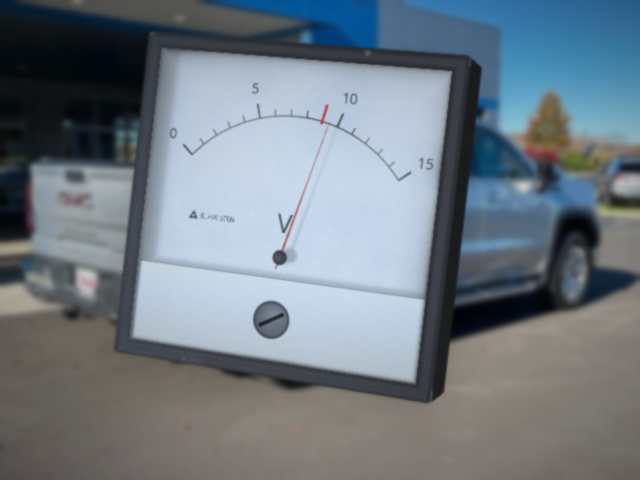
9.5 V
